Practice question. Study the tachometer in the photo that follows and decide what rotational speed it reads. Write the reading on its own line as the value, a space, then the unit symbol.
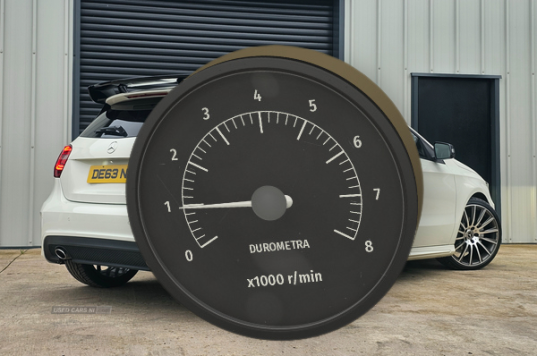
1000 rpm
